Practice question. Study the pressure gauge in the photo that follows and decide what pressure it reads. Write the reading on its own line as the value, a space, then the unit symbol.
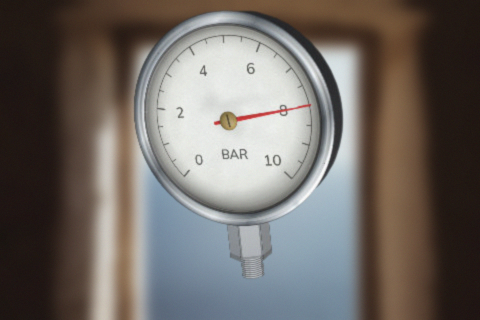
8 bar
